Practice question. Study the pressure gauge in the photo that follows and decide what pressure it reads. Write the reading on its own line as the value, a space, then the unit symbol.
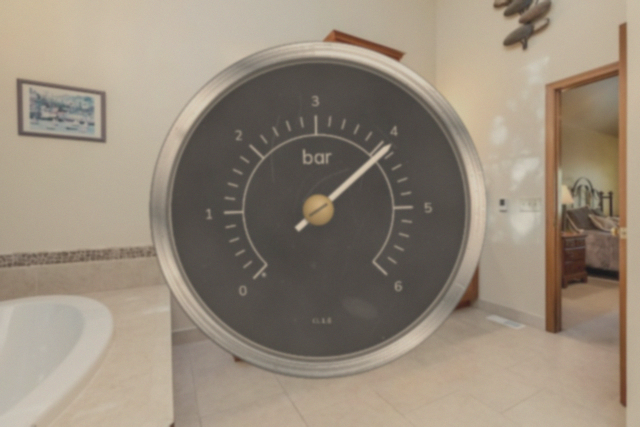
4.1 bar
